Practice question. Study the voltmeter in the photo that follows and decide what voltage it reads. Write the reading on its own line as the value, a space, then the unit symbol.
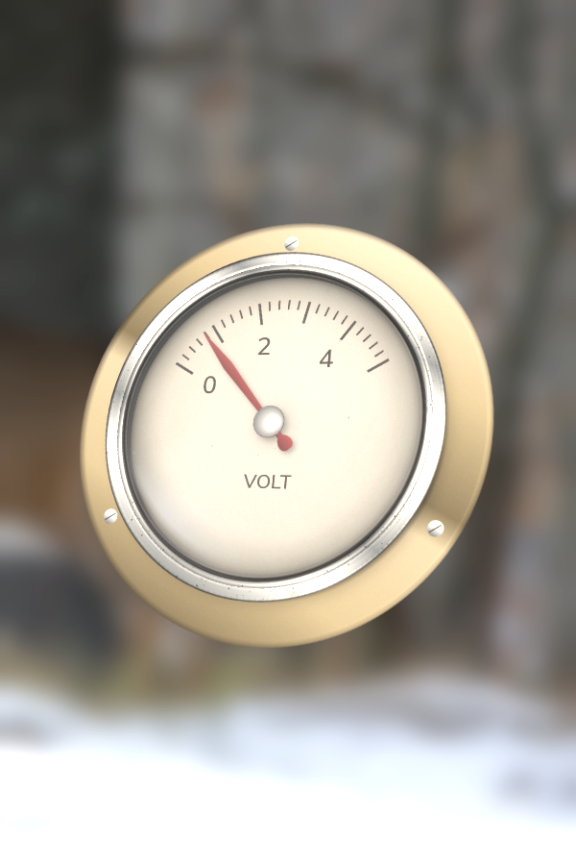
0.8 V
